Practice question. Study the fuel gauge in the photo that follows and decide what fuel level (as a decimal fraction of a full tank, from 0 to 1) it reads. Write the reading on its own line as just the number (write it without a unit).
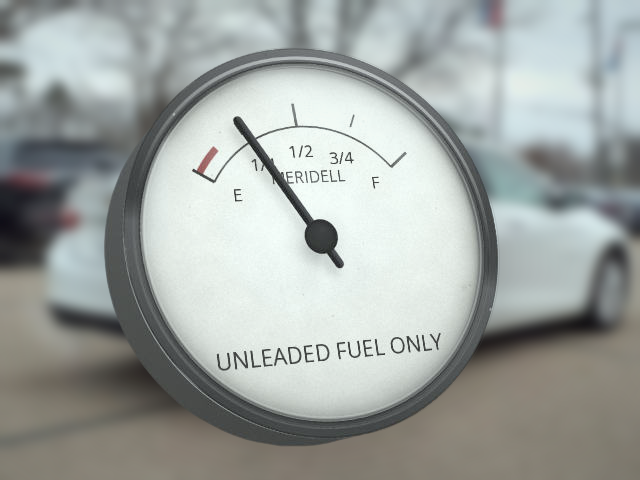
0.25
